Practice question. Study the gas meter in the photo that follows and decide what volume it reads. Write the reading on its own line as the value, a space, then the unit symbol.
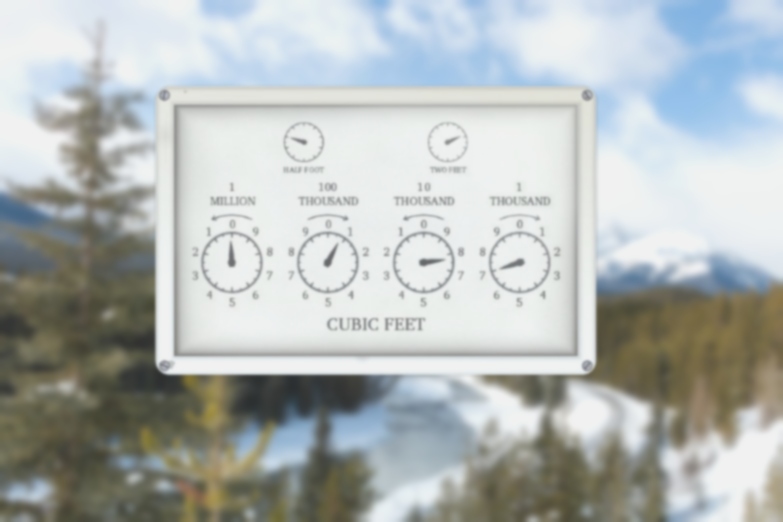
7700 ft³
